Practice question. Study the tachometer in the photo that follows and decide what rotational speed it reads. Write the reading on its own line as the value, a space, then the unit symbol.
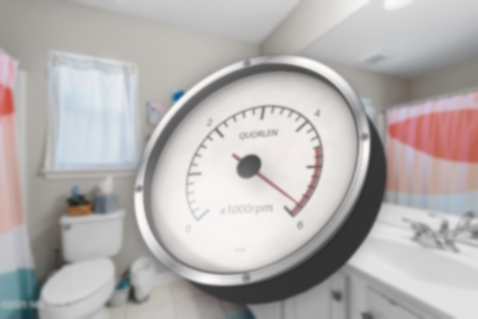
5800 rpm
